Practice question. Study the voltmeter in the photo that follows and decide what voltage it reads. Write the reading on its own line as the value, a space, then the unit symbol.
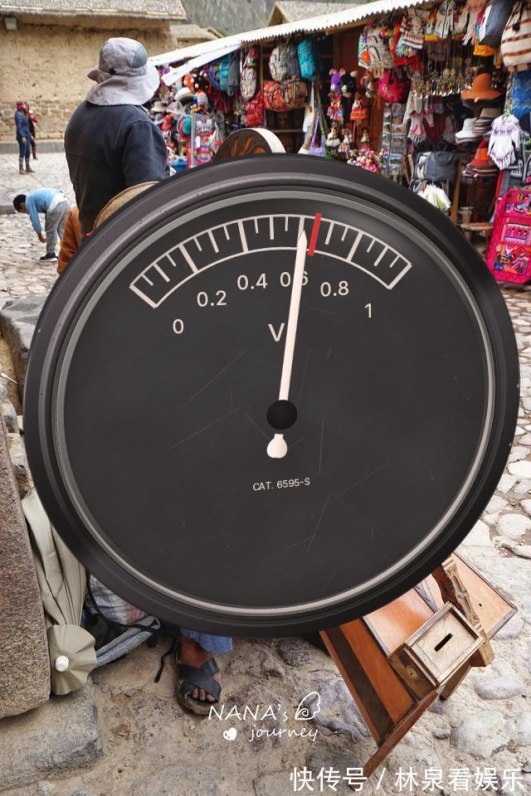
0.6 V
